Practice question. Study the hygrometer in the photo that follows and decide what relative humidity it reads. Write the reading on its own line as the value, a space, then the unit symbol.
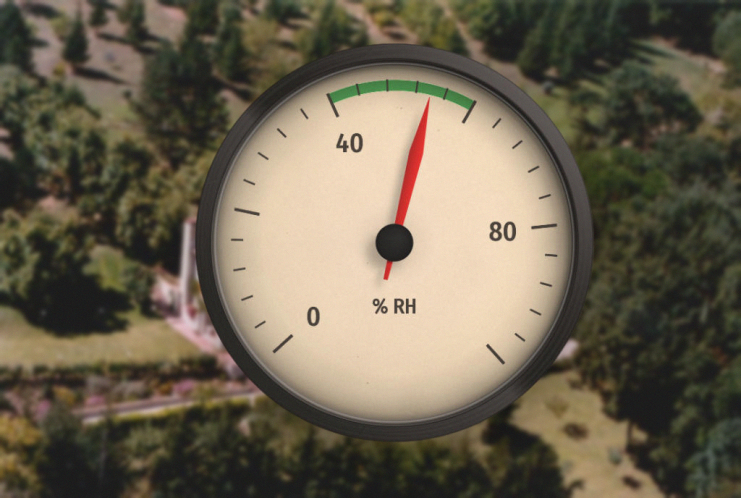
54 %
